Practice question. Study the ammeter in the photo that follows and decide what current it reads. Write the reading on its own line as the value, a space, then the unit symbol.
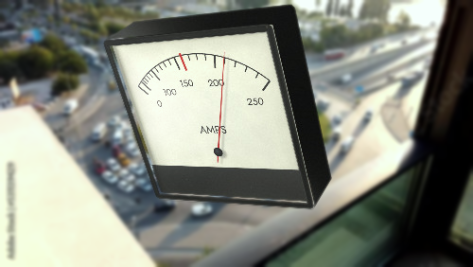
210 A
